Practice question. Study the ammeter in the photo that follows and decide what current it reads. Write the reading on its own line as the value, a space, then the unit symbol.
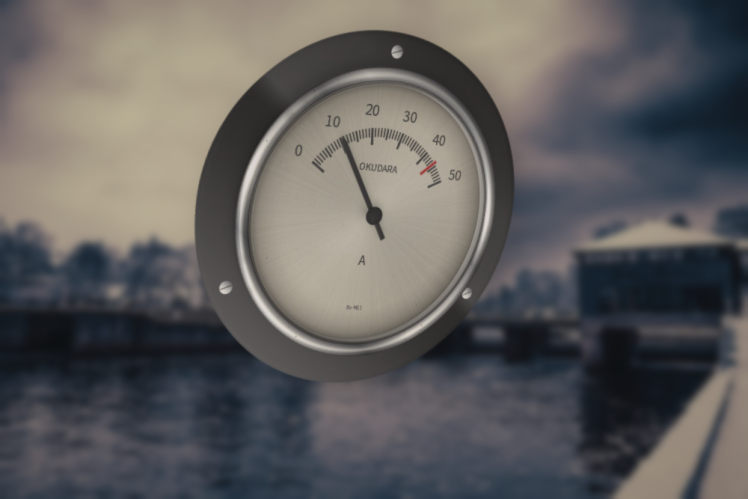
10 A
